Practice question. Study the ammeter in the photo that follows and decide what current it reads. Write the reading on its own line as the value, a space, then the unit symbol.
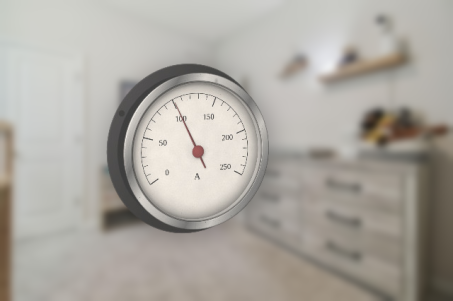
100 A
